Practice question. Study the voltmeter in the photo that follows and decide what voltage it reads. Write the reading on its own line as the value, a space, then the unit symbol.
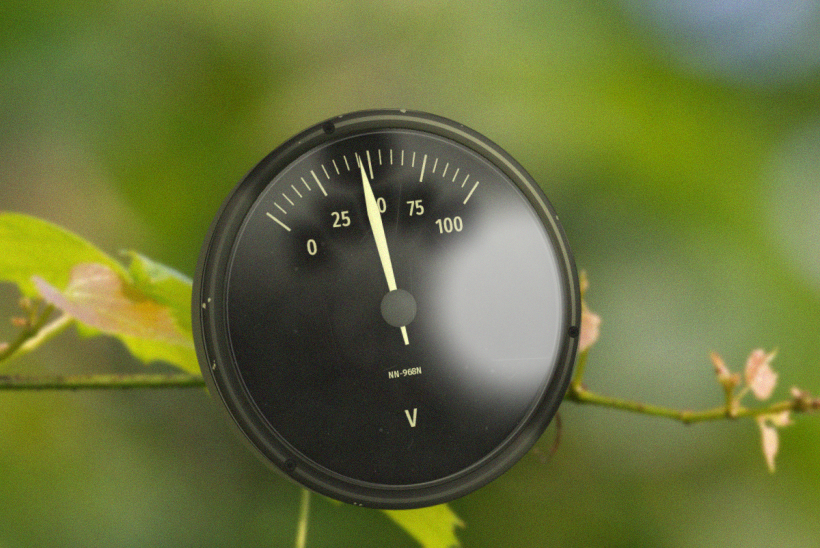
45 V
